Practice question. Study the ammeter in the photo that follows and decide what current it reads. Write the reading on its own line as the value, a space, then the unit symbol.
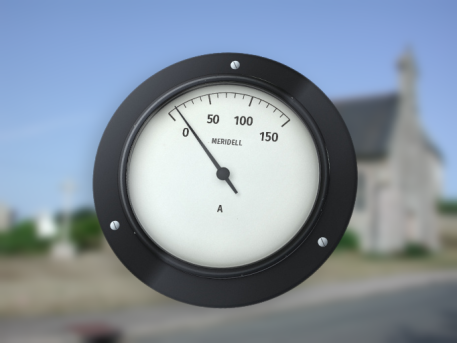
10 A
